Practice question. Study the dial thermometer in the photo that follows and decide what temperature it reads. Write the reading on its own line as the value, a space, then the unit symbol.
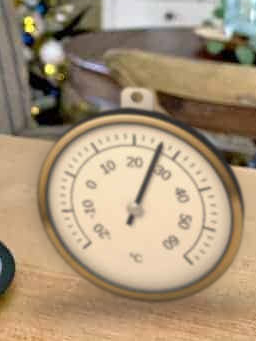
26 °C
